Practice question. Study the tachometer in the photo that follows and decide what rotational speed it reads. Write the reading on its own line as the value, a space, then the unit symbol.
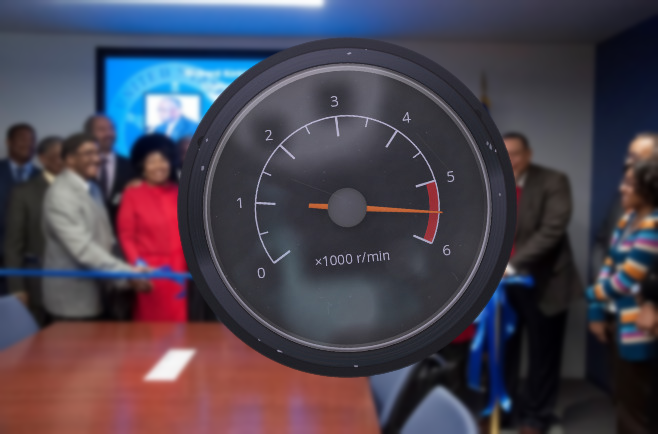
5500 rpm
